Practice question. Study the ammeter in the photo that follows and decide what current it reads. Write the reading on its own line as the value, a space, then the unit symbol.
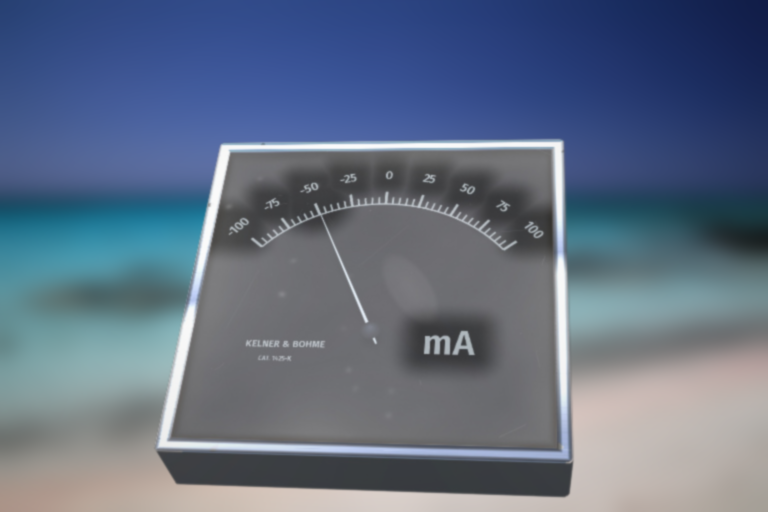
-50 mA
